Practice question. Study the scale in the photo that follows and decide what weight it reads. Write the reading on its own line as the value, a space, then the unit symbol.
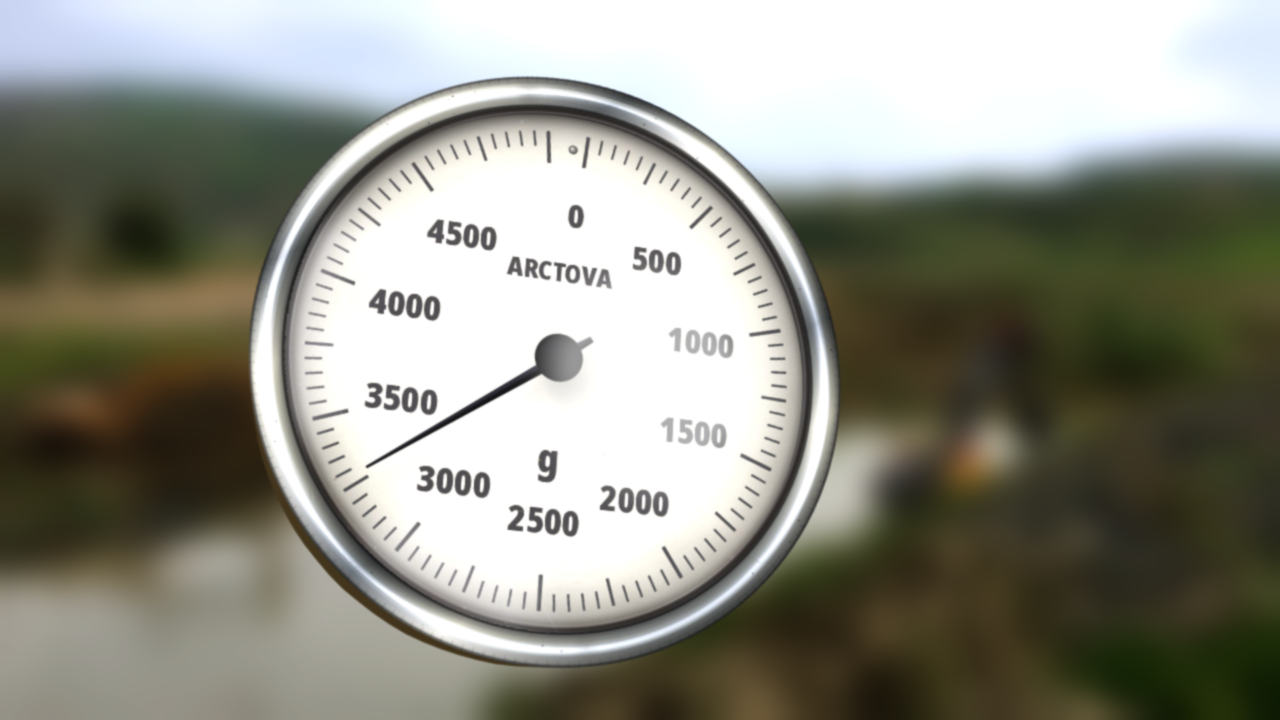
3275 g
